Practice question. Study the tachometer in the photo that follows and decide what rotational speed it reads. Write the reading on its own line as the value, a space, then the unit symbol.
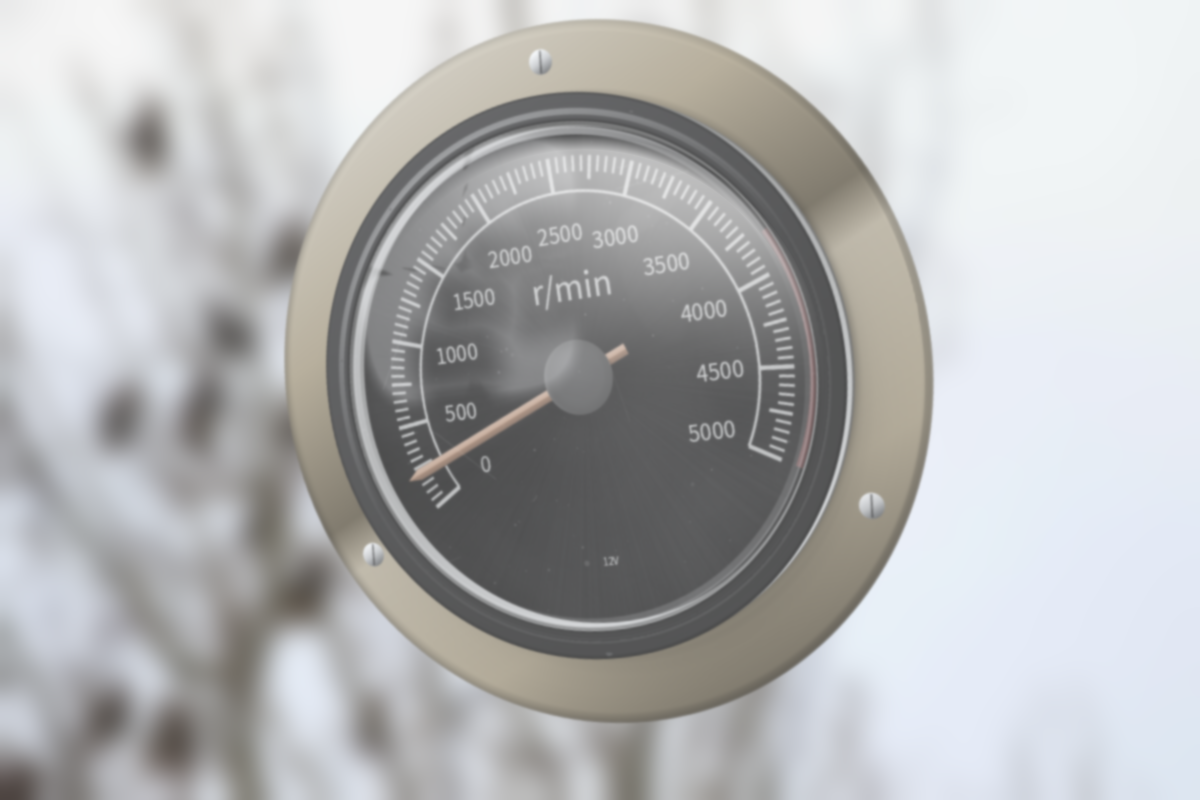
200 rpm
